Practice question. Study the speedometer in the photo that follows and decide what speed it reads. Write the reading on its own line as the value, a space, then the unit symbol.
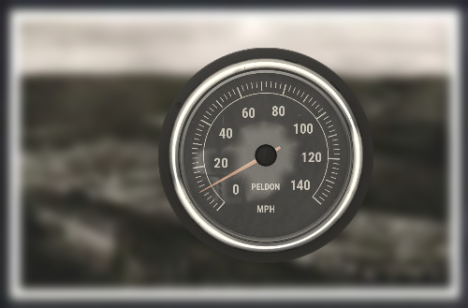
10 mph
